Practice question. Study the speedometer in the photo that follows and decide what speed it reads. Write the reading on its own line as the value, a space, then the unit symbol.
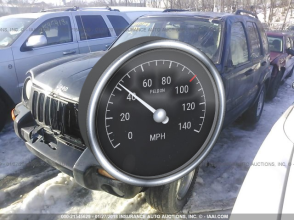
42.5 mph
